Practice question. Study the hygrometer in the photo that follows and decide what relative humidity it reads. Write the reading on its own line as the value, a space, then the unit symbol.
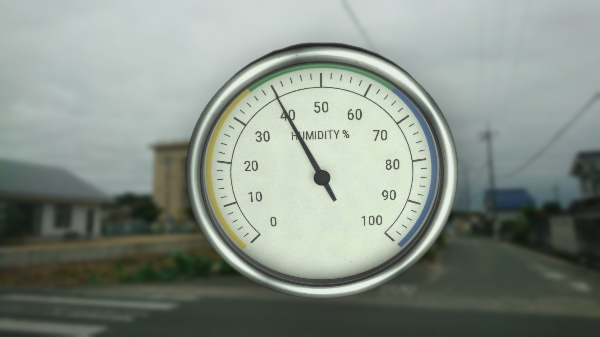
40 %
